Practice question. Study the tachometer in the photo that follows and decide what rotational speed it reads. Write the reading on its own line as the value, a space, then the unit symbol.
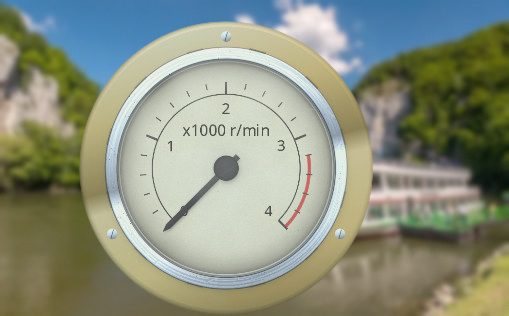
0 rpm
